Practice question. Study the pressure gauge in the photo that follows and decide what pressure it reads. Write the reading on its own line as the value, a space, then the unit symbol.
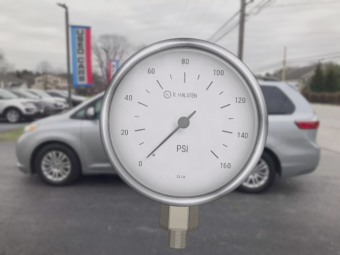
0 psi
